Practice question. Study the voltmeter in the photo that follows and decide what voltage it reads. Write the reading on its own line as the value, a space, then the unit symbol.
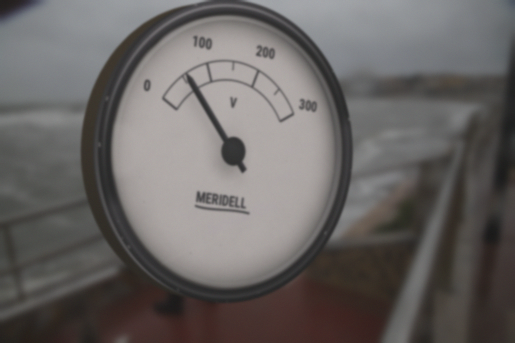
50 V
